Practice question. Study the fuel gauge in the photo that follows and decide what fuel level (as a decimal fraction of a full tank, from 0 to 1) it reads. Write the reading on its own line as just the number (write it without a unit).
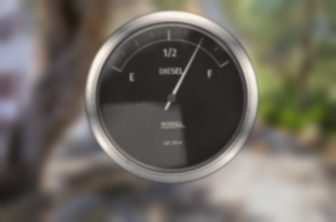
0.75
